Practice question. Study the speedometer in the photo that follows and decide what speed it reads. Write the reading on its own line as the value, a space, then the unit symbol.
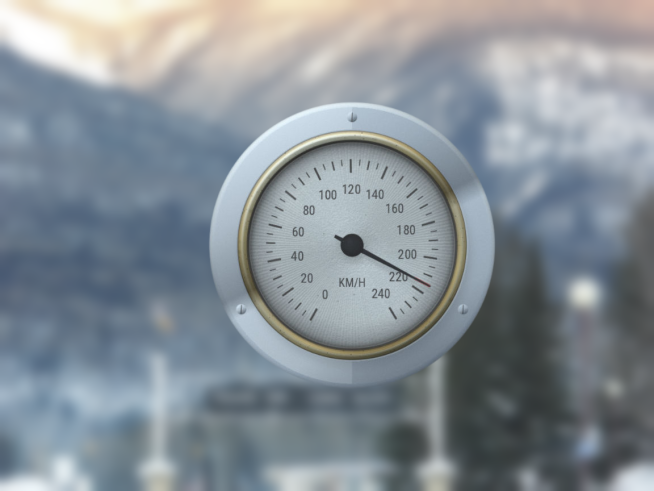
215 km/h
